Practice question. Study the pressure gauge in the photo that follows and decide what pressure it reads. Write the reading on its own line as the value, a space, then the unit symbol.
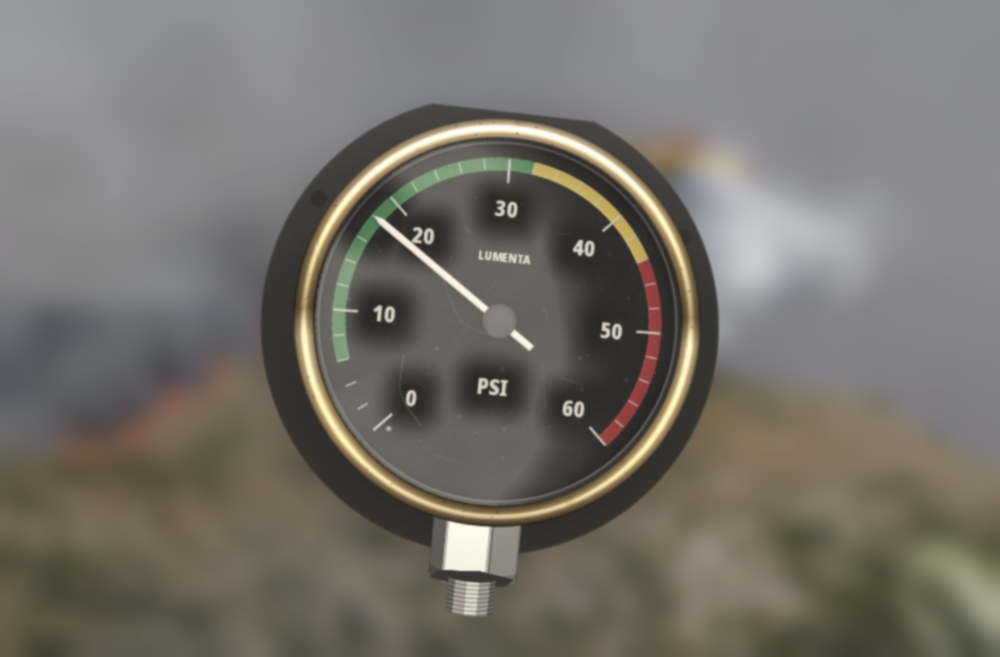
18 psi
